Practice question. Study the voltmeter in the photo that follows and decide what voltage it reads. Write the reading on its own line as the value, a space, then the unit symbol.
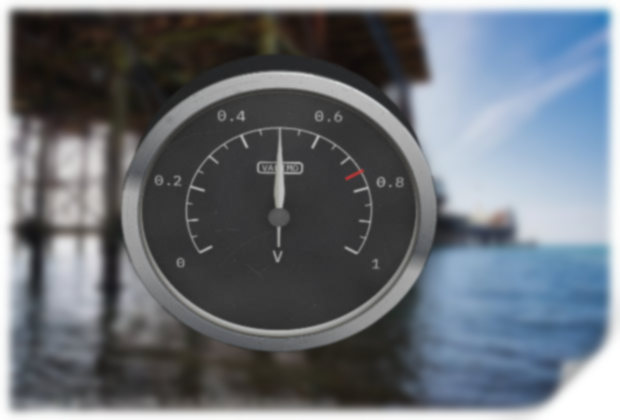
0.5 V
